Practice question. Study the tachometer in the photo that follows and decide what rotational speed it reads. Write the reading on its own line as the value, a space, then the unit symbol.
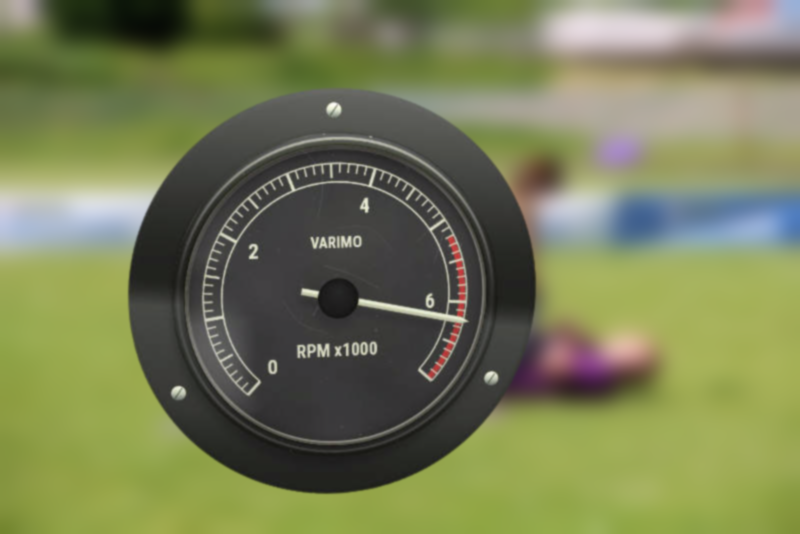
6200 rpm
